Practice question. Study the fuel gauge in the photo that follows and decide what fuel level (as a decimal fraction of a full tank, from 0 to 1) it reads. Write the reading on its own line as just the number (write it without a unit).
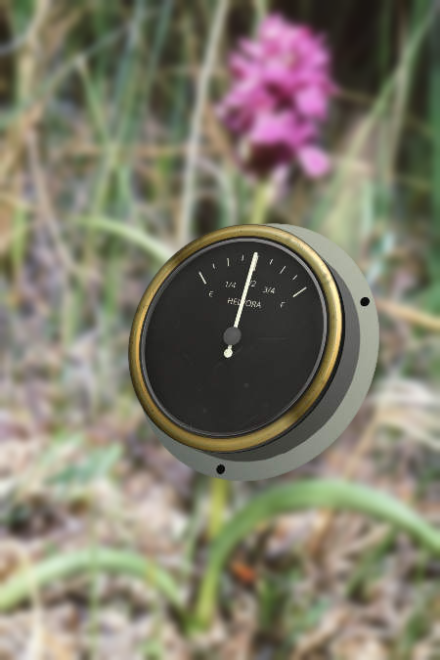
0.5
